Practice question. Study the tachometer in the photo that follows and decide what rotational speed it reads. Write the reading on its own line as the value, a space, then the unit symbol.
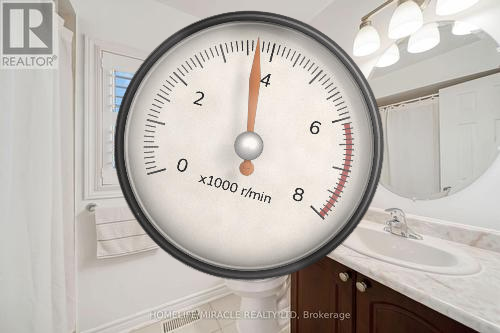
3700 rpm
